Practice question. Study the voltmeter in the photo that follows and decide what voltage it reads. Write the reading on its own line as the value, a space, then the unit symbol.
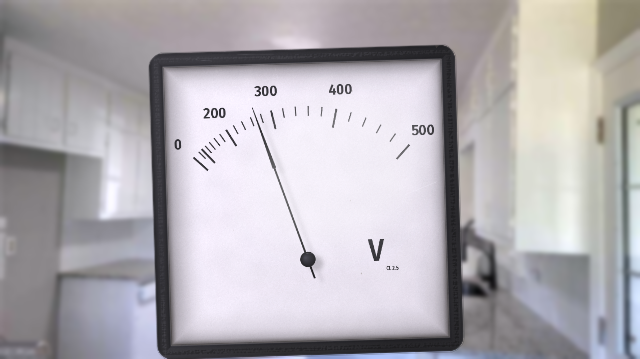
270 V
